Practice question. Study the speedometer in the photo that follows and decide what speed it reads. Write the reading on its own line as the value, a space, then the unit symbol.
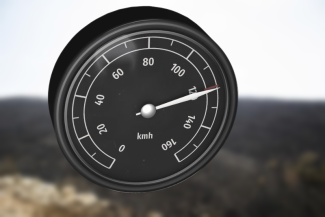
120 km/h
